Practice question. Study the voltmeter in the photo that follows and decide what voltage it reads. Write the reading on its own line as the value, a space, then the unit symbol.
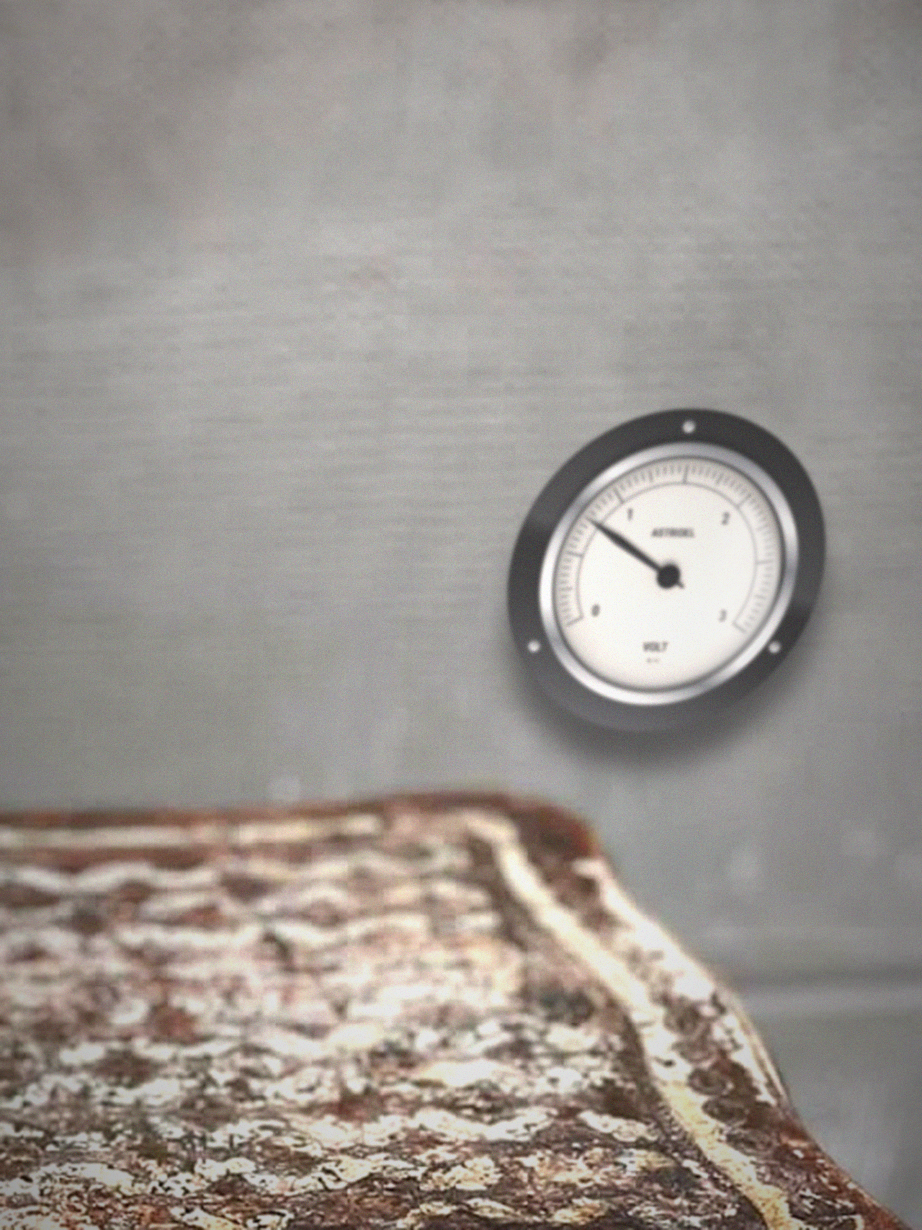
0.75 V
